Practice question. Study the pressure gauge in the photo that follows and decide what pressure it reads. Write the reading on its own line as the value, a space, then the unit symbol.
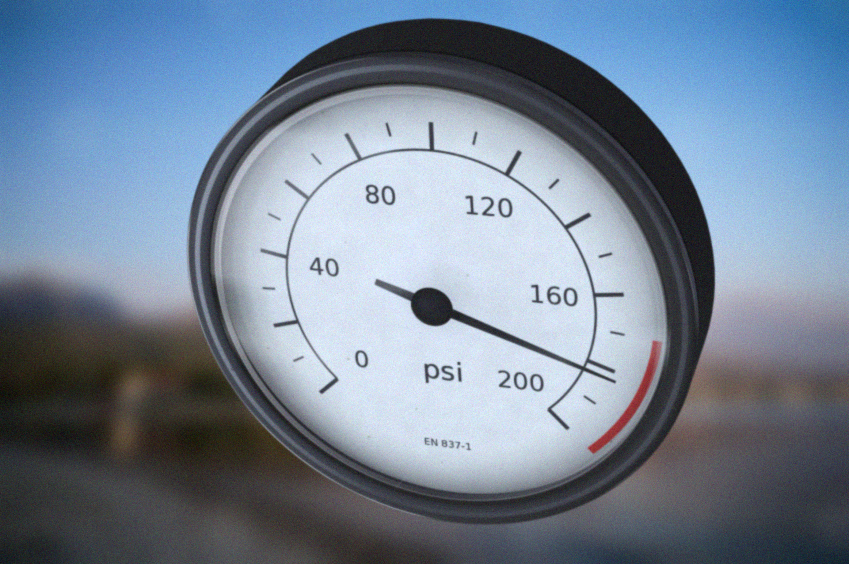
180 psi
